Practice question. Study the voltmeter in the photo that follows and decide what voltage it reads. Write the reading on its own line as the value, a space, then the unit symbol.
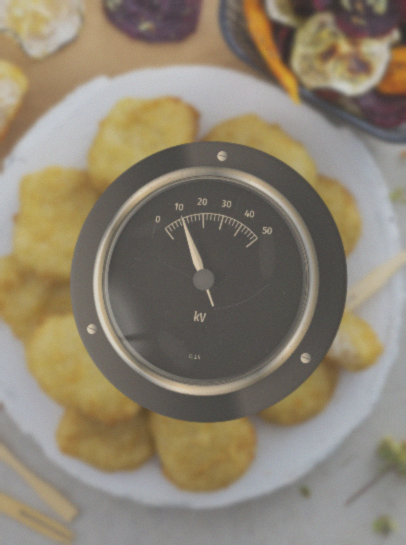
10 kV
